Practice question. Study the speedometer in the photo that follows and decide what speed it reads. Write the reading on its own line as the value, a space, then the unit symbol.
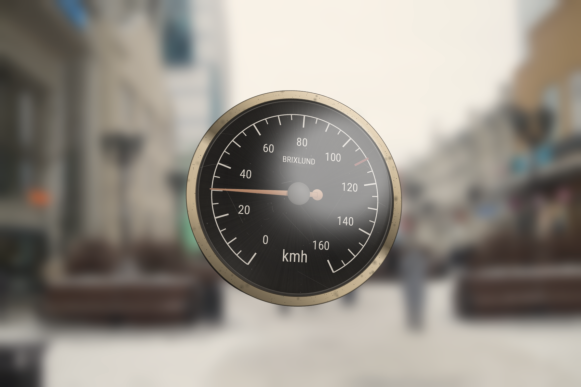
30 km/h
